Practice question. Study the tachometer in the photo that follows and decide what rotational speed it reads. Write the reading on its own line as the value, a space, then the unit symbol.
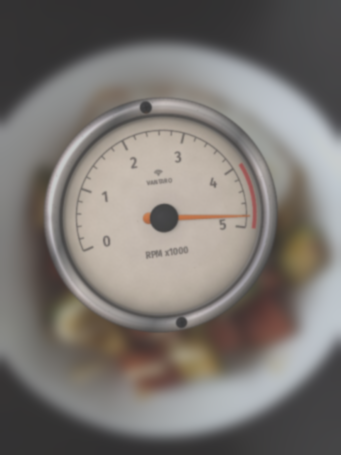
4800 rpm
